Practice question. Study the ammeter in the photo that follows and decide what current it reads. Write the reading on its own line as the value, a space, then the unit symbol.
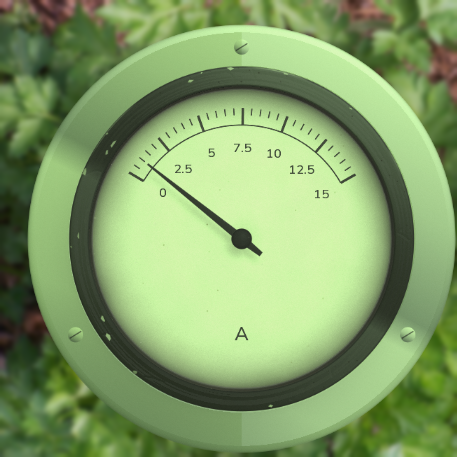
1 A
